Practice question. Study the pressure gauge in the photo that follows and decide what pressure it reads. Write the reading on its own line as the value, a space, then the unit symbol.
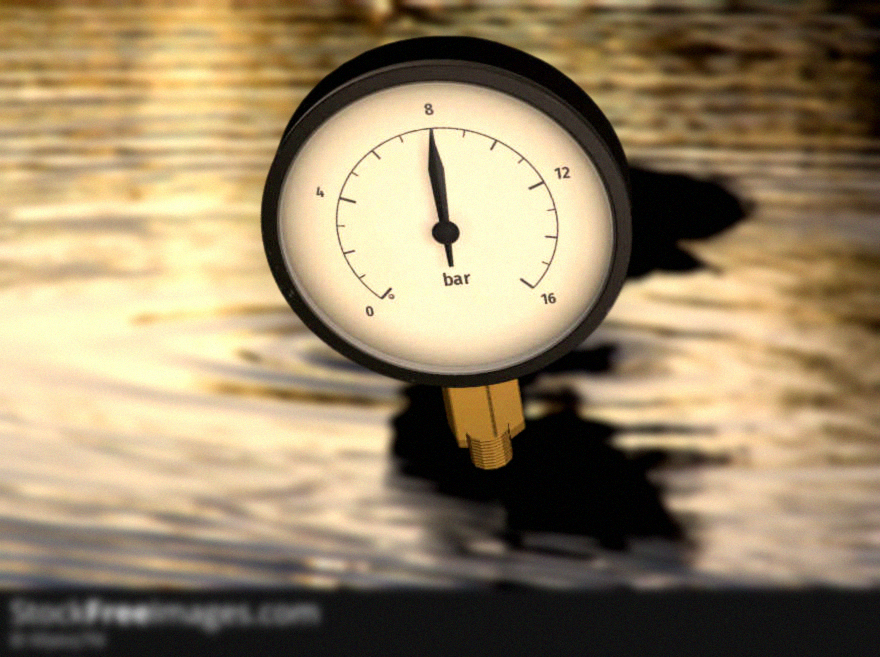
8 bar
